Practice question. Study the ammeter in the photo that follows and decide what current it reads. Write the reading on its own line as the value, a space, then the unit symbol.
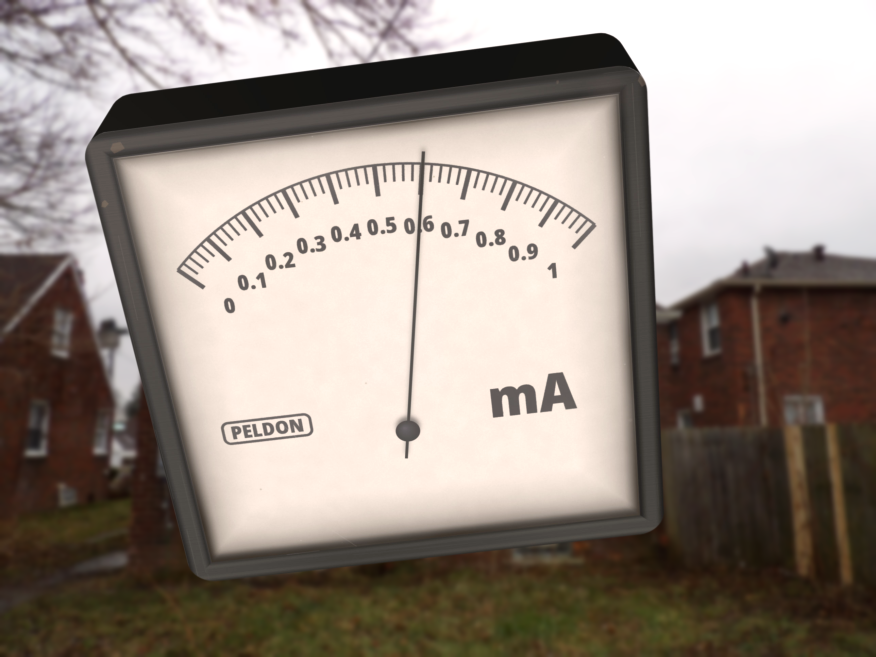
0.6 mA
